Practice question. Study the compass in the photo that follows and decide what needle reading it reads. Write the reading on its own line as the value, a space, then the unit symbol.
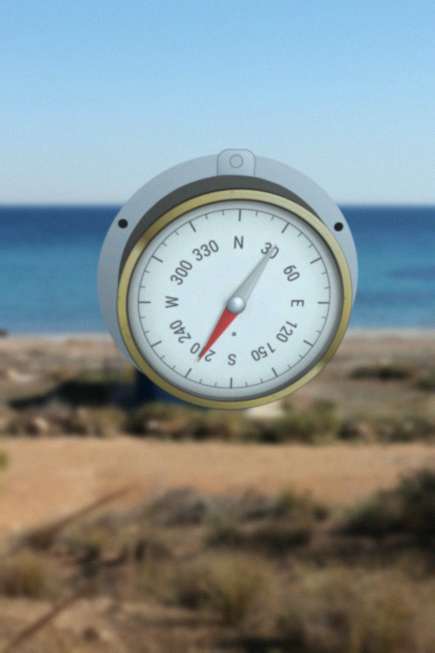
210 °
